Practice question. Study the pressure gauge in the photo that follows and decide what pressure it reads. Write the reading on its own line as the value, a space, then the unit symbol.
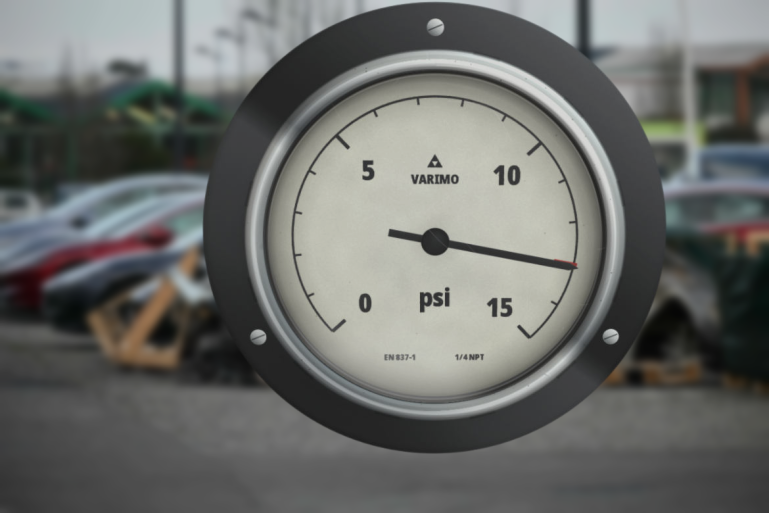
13 psi
